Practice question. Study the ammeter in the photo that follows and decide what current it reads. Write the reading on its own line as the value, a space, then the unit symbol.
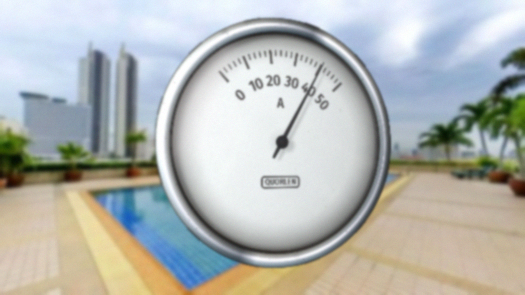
40 A
